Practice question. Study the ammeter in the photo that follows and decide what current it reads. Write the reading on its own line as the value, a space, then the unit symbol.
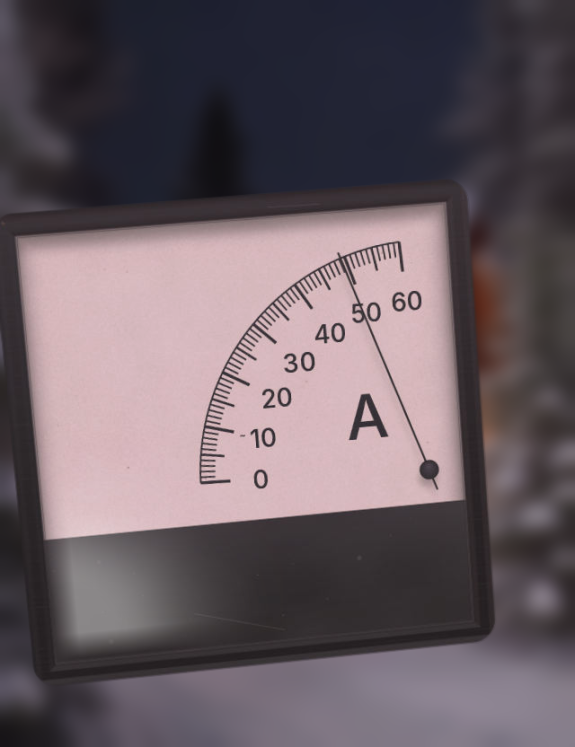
49 A
